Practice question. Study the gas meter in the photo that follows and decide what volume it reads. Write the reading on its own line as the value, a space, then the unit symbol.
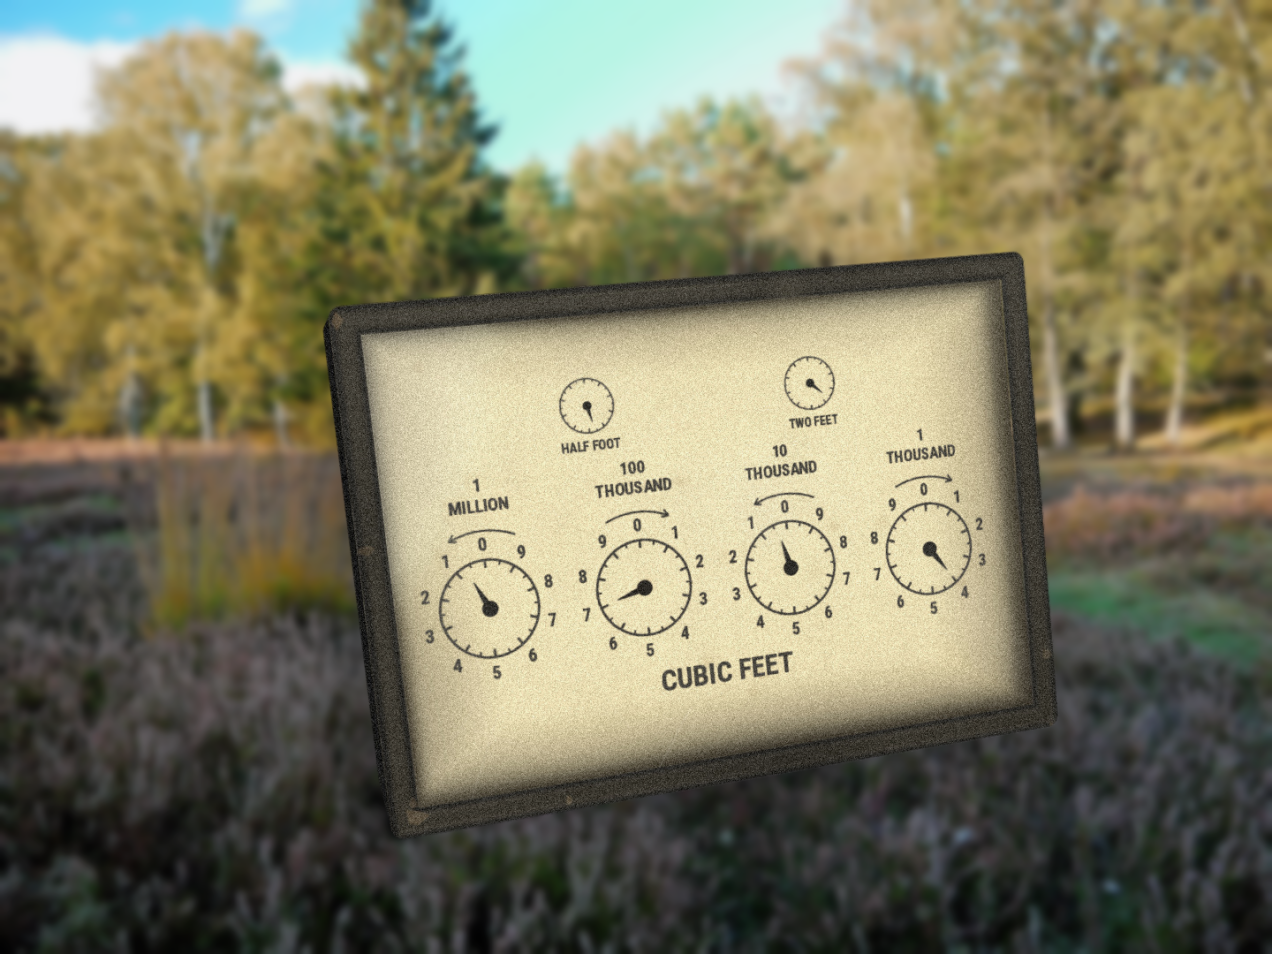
70400 ft³
